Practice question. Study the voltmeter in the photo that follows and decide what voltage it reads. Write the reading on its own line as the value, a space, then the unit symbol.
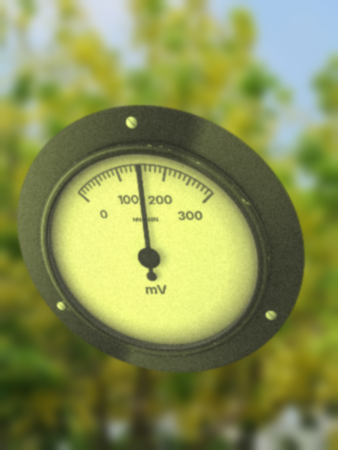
150 mV
